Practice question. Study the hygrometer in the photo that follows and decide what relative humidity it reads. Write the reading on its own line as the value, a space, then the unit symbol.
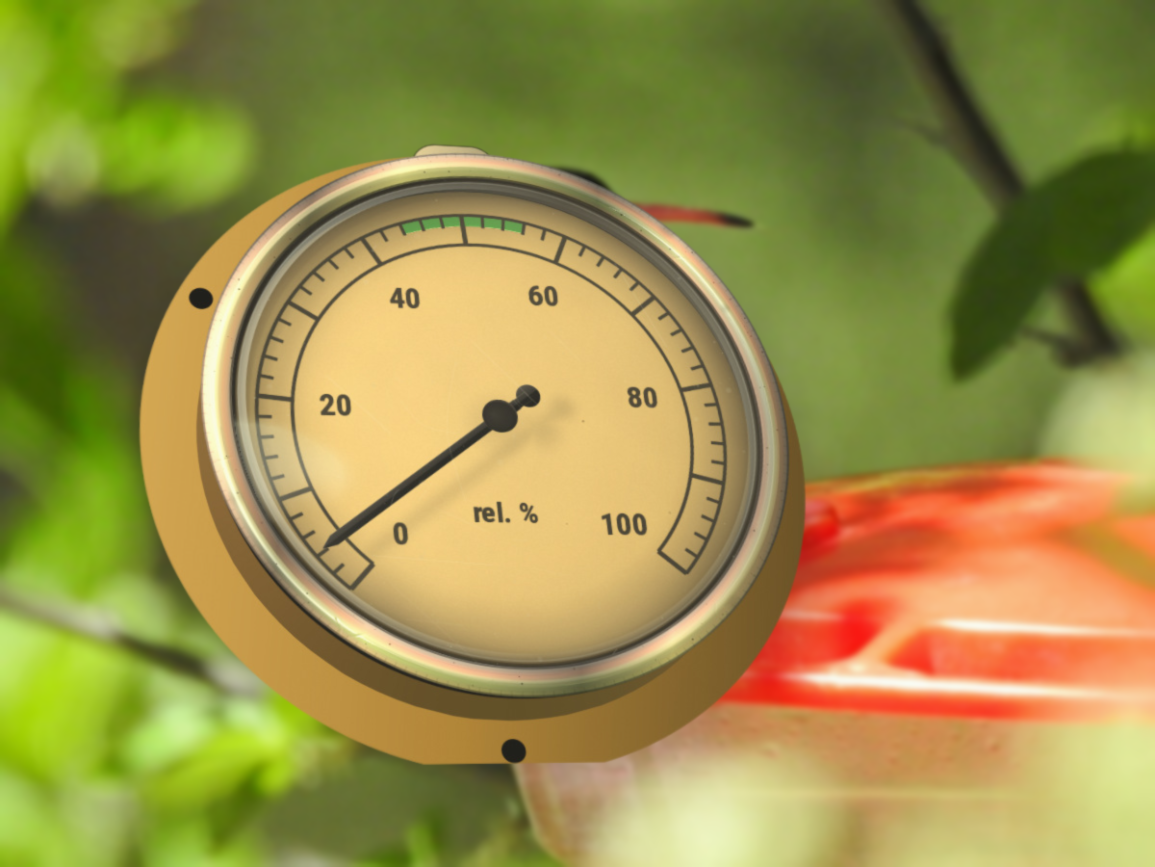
4 %
